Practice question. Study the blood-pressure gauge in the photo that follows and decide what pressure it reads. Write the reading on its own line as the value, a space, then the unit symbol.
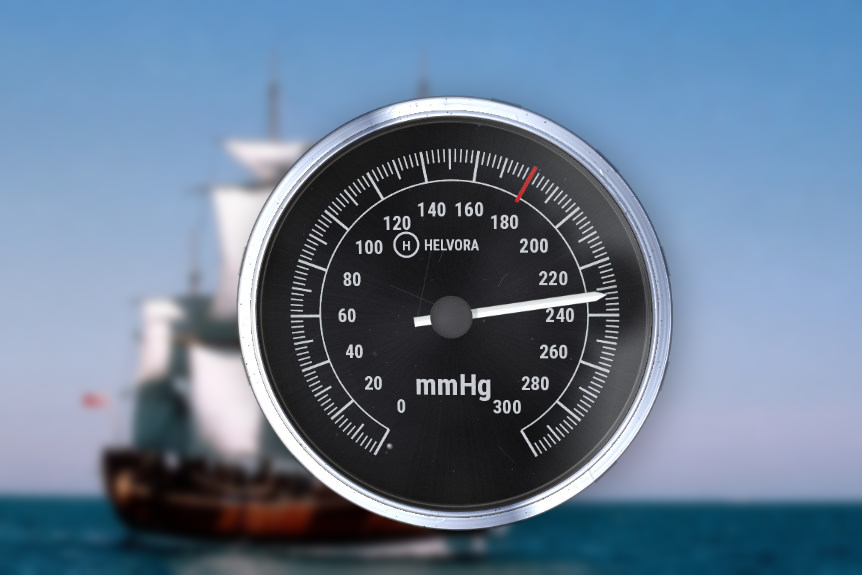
232 mmHg
